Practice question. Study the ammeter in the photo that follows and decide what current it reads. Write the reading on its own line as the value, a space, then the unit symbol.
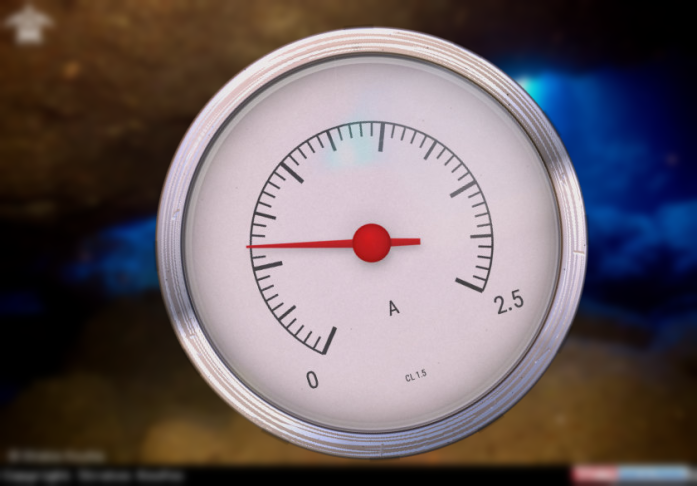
0.6 A
